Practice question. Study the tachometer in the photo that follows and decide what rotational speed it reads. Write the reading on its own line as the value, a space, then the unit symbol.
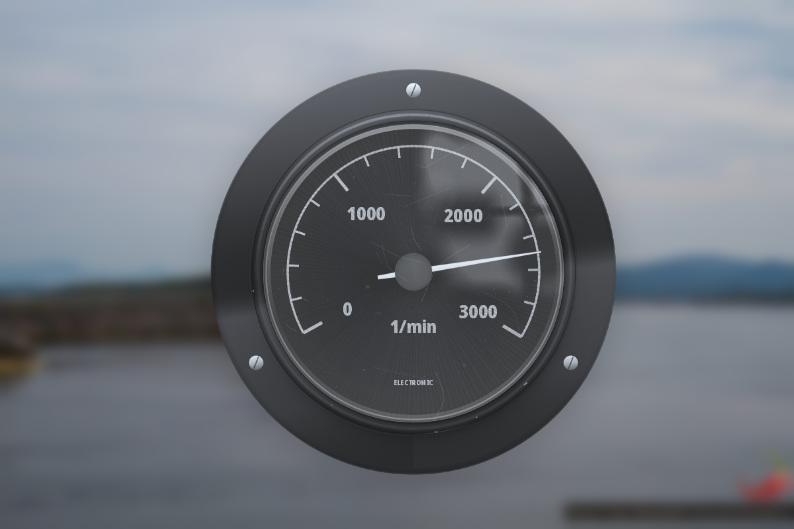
2500 rpm
